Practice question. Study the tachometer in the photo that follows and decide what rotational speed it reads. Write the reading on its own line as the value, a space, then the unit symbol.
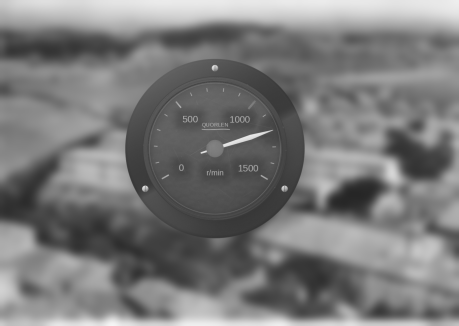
1200 rpm
